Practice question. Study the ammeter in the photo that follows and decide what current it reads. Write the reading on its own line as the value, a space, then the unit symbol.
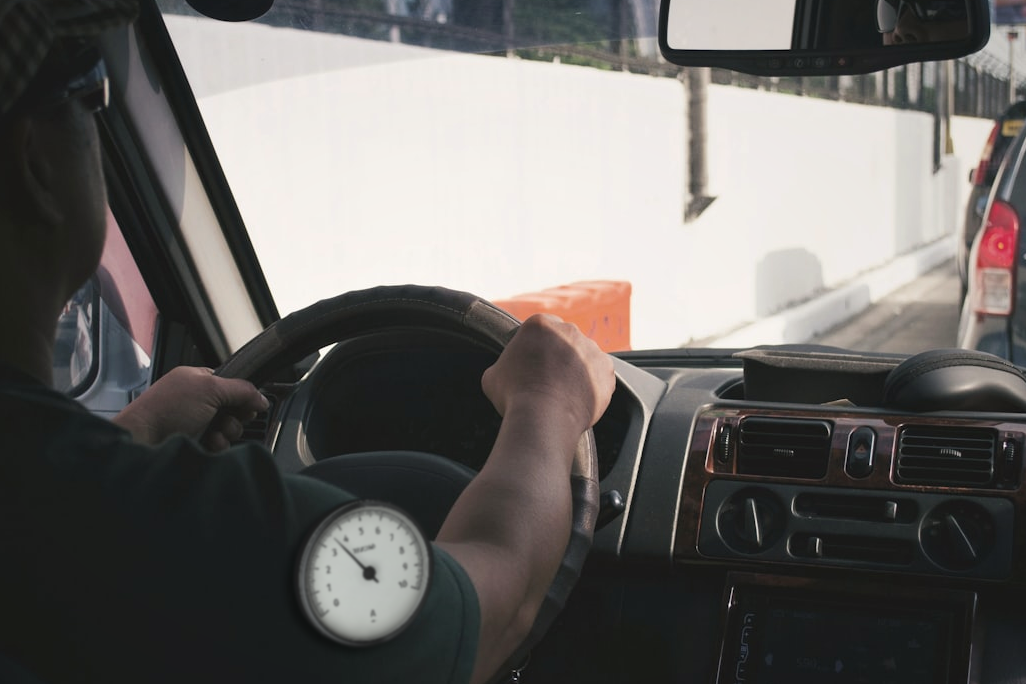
3.5 A
